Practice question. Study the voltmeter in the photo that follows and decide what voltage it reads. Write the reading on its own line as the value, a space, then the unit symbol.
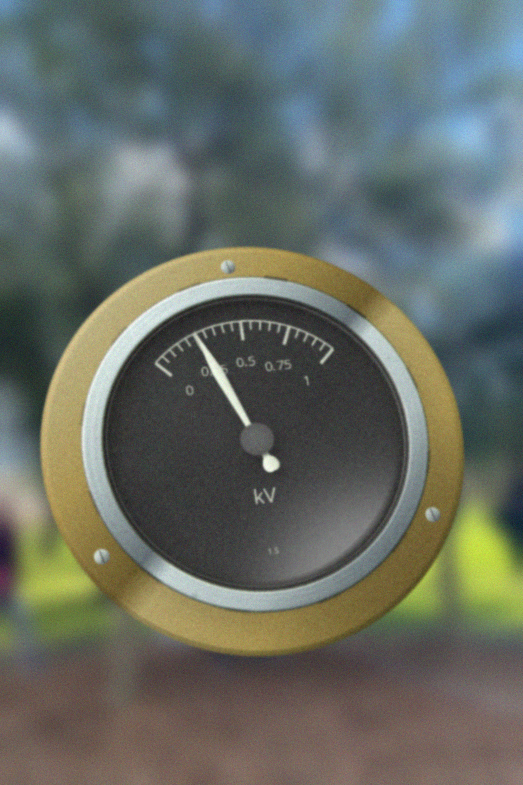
0.25 kV
